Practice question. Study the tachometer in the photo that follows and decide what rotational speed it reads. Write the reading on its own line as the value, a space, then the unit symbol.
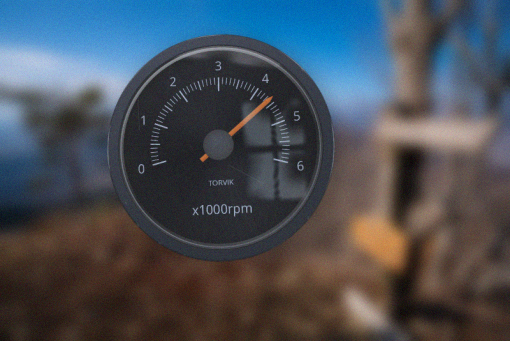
4400 rpm
